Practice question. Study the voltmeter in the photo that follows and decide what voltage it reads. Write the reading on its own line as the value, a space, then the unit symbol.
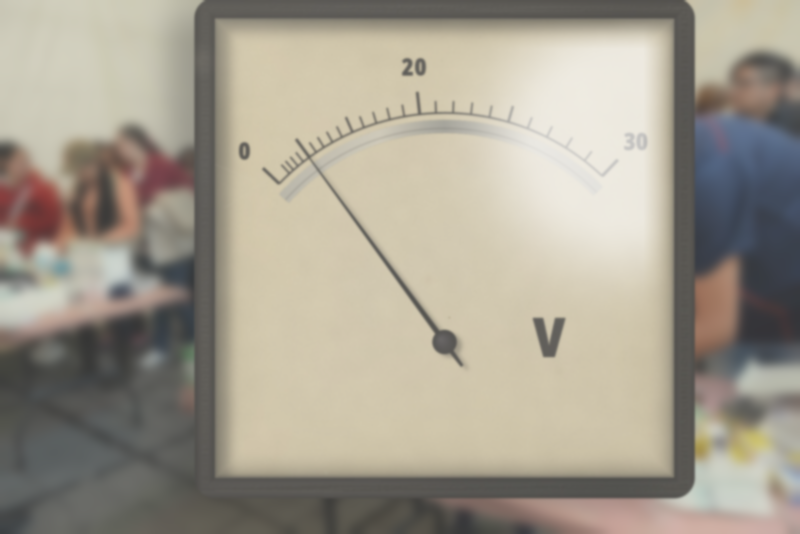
10 V
